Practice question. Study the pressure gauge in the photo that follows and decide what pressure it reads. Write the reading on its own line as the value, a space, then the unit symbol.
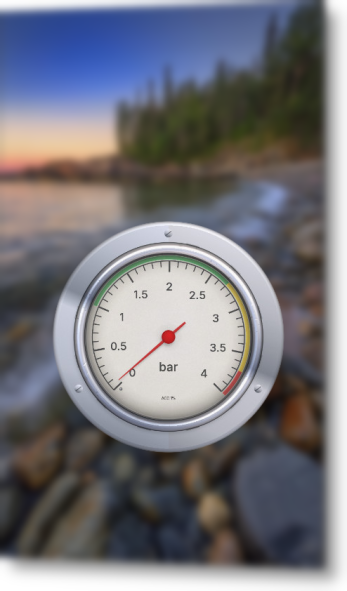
0.05 bar
